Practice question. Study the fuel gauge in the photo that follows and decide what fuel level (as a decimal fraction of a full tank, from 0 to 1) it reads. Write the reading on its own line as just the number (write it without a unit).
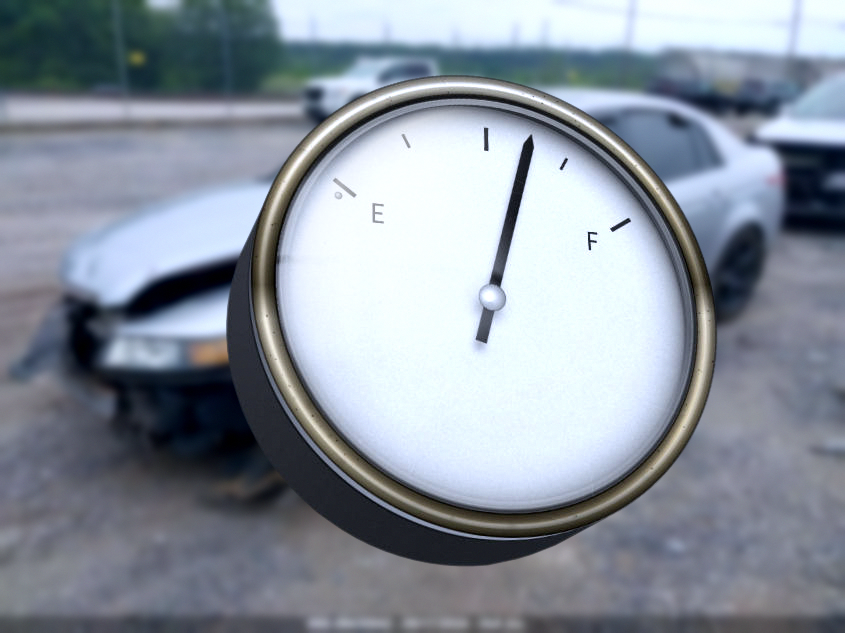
0.625
